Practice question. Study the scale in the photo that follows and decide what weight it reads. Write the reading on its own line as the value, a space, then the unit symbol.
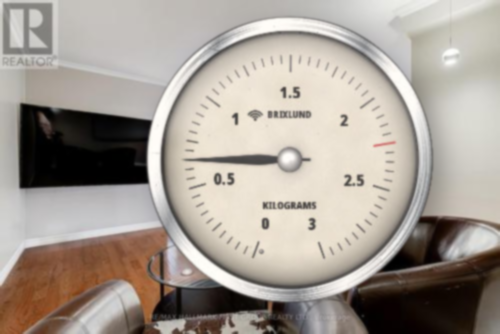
0.65 kg
